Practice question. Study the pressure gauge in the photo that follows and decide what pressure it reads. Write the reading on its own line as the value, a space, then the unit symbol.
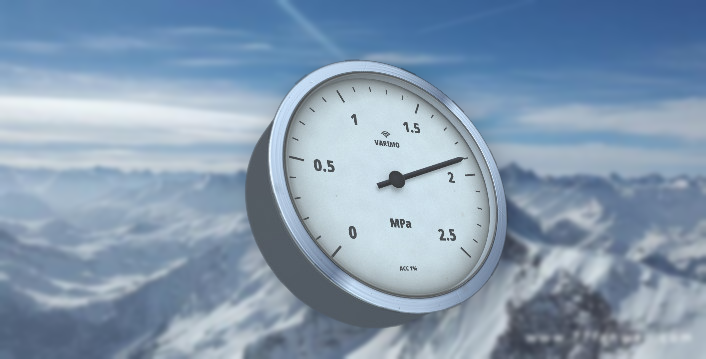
1.9 MPa
